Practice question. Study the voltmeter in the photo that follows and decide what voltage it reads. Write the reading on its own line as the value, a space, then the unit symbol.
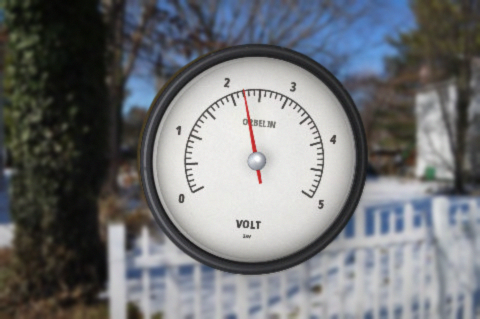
2.2 V
